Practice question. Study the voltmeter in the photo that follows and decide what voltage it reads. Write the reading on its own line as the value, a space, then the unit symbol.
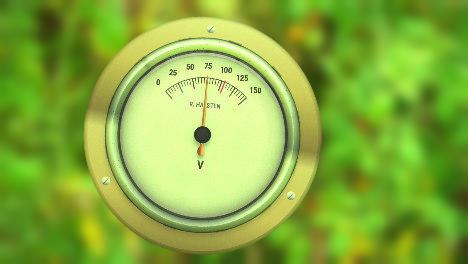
75 V
